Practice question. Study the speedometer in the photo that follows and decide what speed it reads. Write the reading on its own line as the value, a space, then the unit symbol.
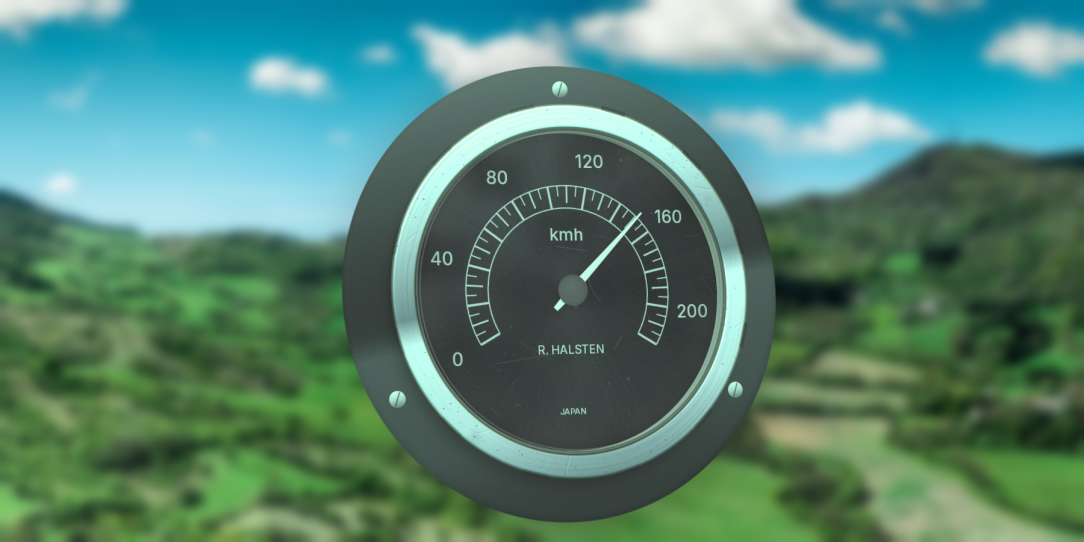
150 km/h
